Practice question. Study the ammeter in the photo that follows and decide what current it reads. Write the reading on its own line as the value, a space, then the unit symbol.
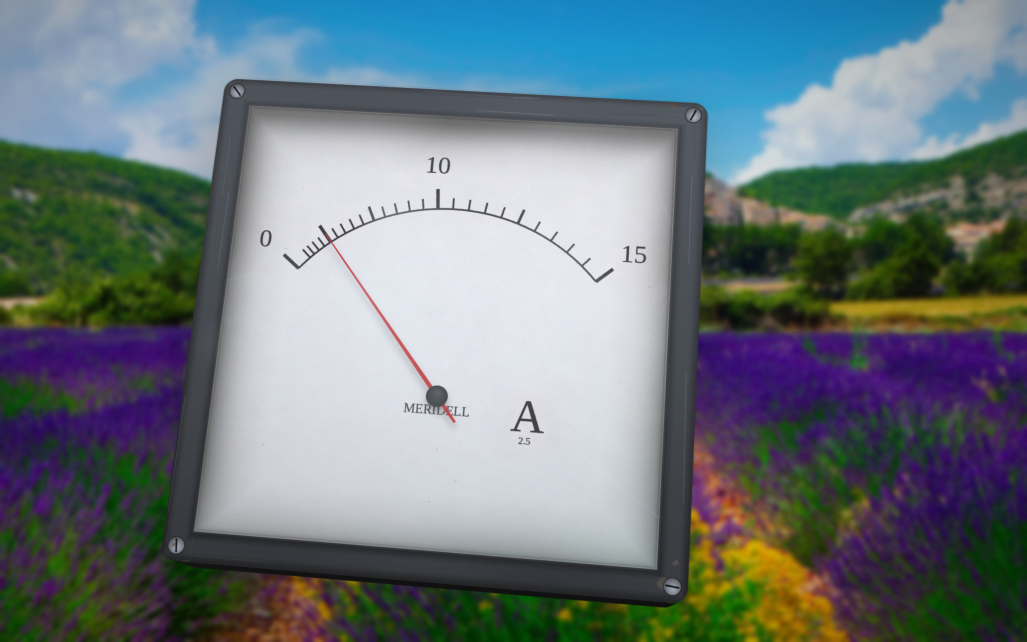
5 A
